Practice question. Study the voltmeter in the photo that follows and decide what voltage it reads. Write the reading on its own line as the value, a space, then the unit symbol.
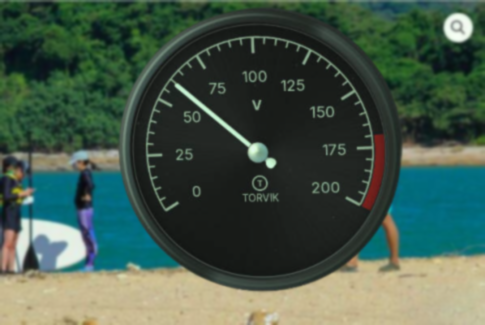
60 V
